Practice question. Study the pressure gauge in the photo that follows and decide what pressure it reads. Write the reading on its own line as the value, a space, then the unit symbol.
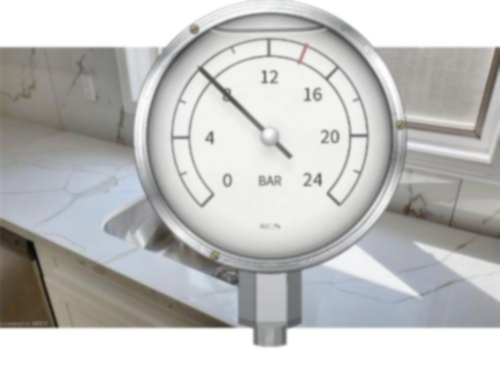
8 bar
